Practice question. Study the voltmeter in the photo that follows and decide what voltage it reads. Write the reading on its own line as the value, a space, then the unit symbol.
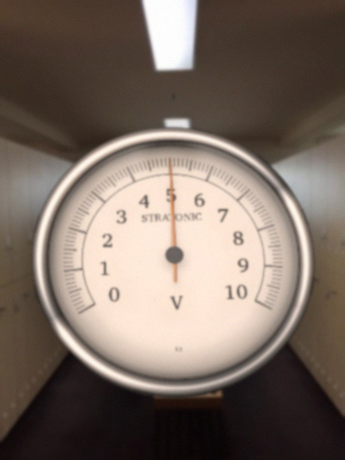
5 V
